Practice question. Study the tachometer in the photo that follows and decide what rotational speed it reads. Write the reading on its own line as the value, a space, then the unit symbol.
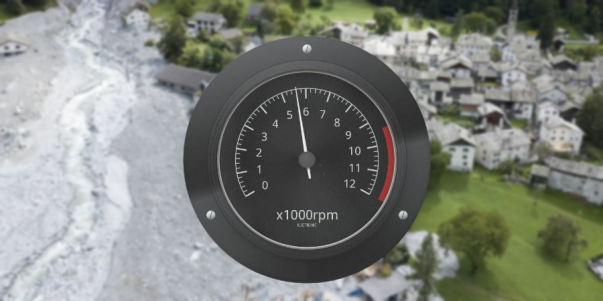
5600 rpm
